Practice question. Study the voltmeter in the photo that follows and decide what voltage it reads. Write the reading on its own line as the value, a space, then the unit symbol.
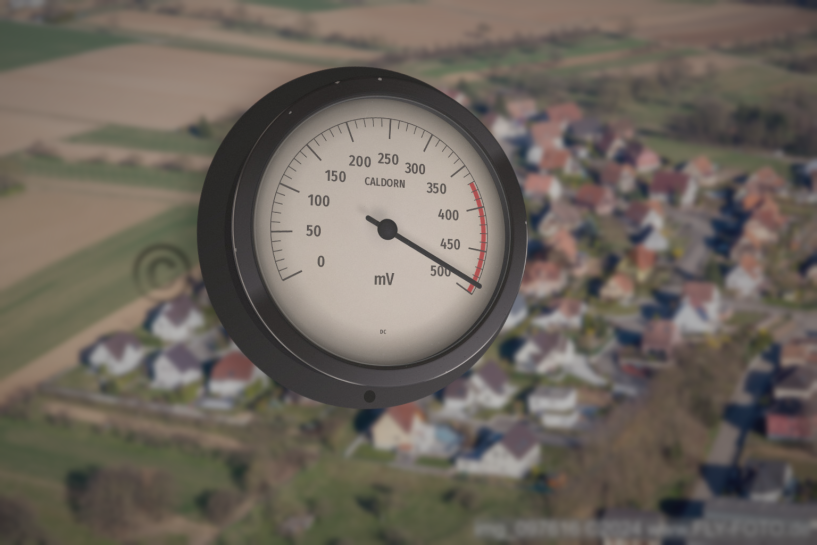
490 mV
